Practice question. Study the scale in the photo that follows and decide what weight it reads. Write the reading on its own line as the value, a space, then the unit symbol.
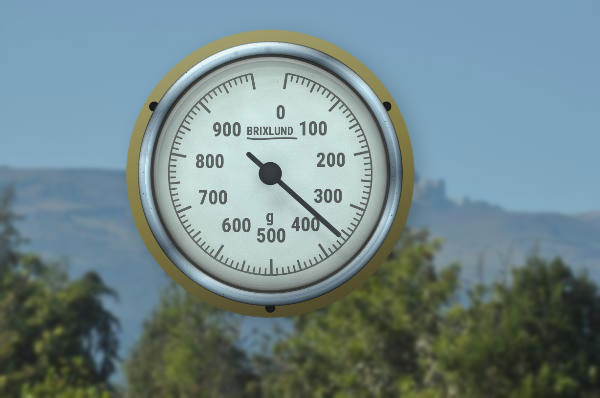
360 g
